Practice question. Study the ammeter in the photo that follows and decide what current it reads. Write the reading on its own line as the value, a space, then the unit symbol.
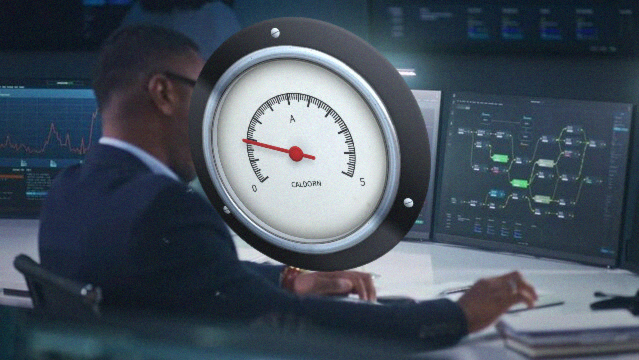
1 A
